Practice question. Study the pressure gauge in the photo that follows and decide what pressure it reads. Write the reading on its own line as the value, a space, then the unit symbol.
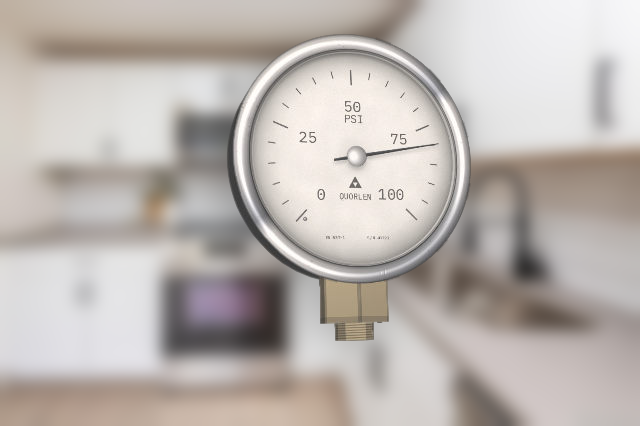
80 psi
